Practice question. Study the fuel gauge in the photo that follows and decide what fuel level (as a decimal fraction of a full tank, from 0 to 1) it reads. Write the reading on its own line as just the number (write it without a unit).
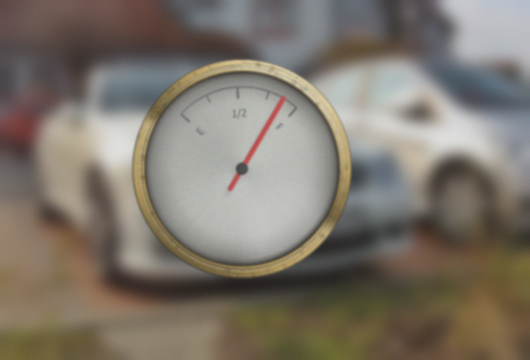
0.875
